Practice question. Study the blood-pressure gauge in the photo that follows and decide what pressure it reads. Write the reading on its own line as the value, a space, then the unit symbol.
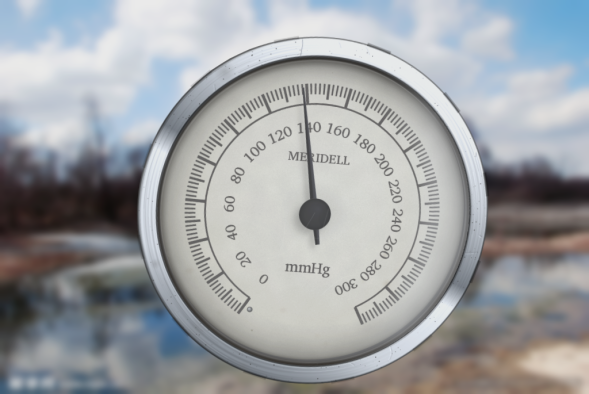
138 mmHg
